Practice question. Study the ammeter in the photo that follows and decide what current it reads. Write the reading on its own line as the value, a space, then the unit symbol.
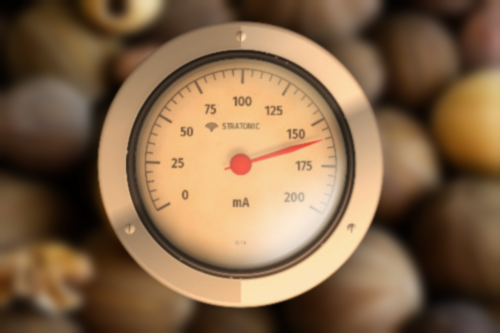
160 mA
